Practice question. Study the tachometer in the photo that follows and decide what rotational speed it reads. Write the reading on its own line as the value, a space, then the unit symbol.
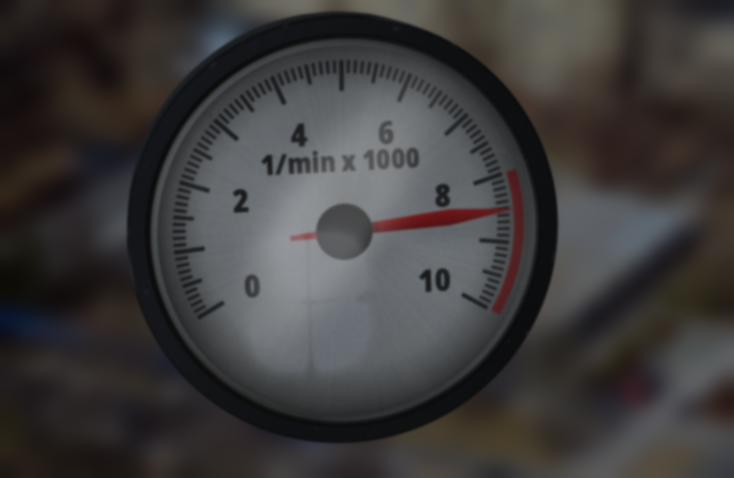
8500 rpm
